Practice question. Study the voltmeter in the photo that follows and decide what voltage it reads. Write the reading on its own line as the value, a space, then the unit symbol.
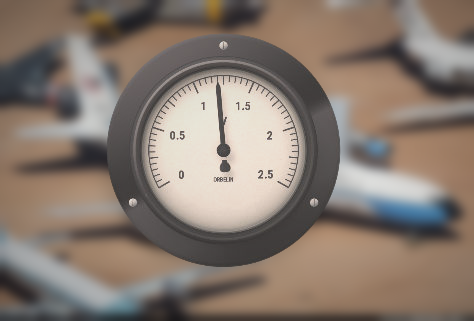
1.2 V
